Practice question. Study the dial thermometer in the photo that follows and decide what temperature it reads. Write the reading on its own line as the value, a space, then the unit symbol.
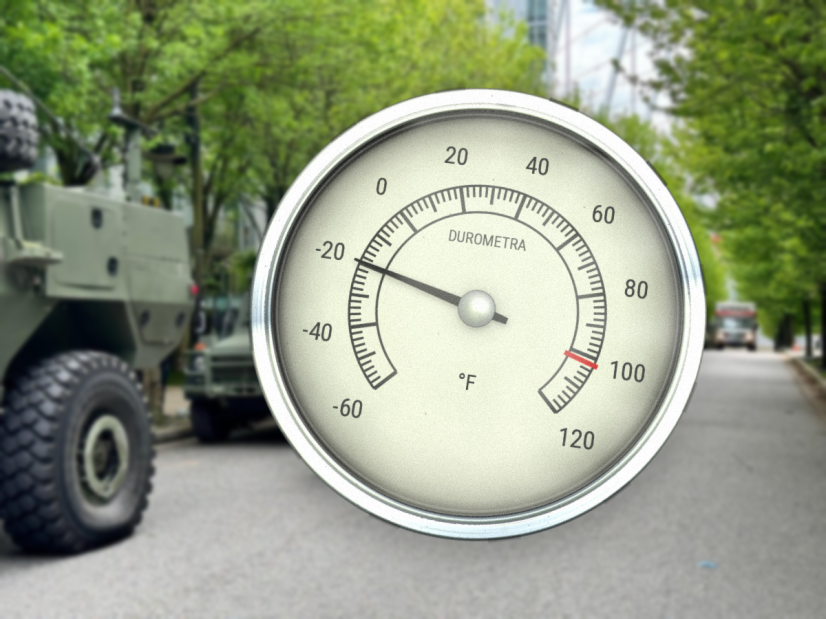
-20 °F
